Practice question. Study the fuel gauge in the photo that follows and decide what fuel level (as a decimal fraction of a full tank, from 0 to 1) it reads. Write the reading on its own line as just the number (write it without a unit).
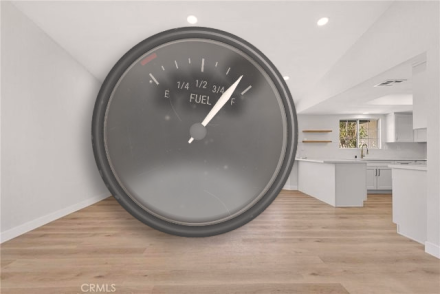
0.875
